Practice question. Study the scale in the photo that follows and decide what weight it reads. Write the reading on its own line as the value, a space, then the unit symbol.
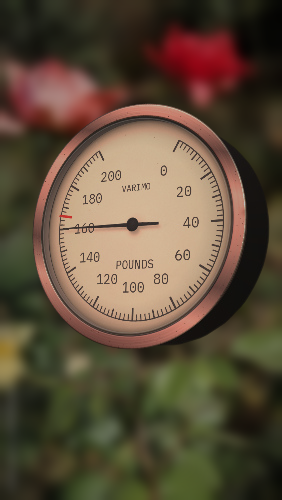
160 lb
